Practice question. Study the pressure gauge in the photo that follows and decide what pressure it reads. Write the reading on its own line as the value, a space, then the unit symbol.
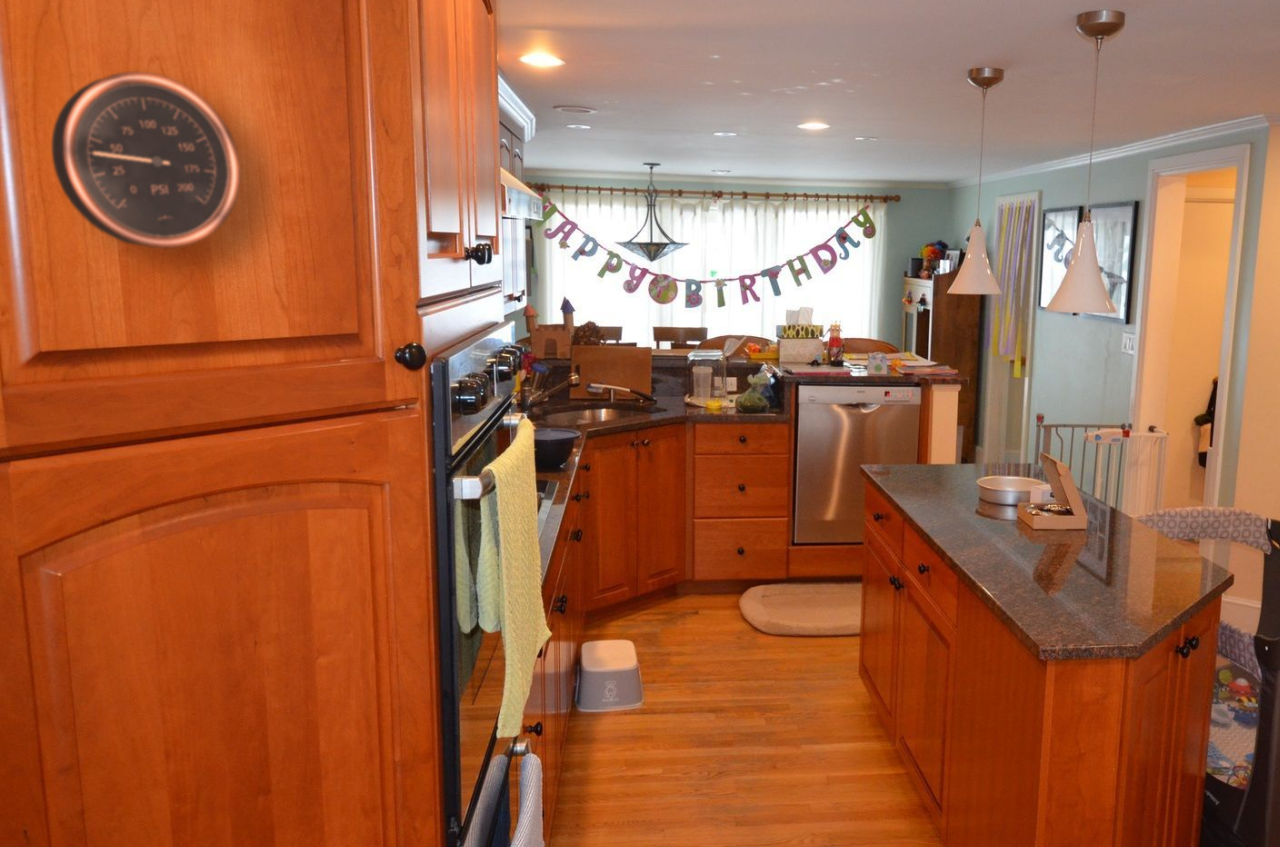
40 psi
